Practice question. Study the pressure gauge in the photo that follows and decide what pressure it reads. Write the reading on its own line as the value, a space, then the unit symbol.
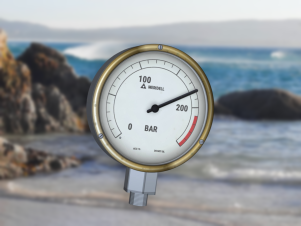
180 bar
